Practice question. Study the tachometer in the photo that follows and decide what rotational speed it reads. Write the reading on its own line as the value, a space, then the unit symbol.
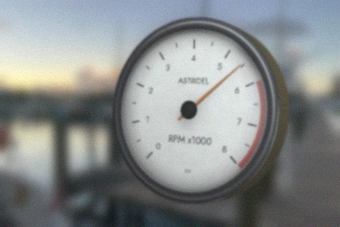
5500 rpm
